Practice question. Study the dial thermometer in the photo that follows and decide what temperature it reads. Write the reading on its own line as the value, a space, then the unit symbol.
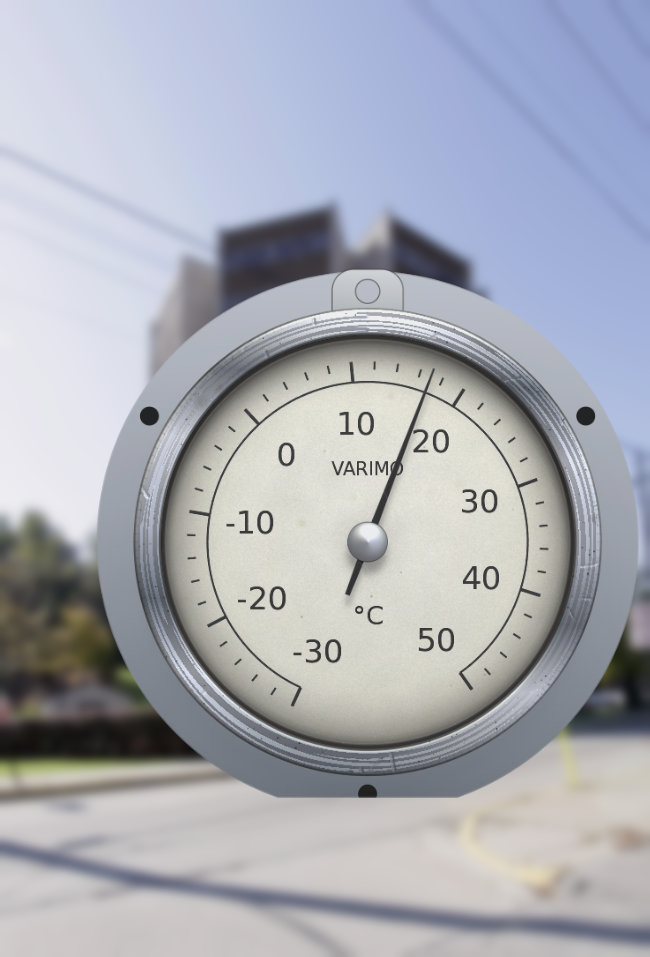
17 °C
